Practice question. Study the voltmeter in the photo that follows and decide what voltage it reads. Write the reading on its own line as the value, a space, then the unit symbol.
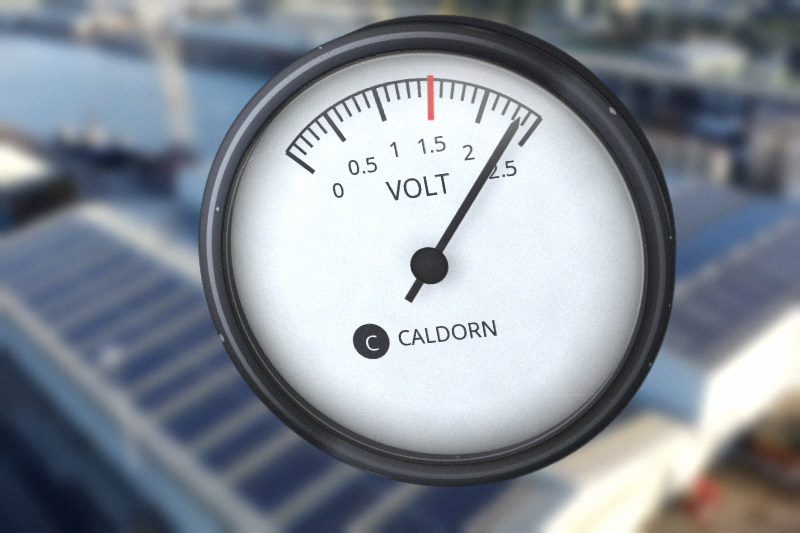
2.35 V
